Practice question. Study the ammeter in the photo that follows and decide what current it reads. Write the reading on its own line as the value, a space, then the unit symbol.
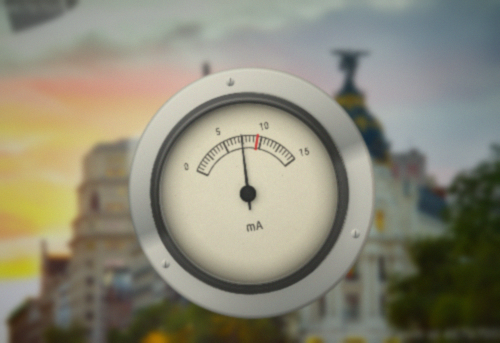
7.5 mA
